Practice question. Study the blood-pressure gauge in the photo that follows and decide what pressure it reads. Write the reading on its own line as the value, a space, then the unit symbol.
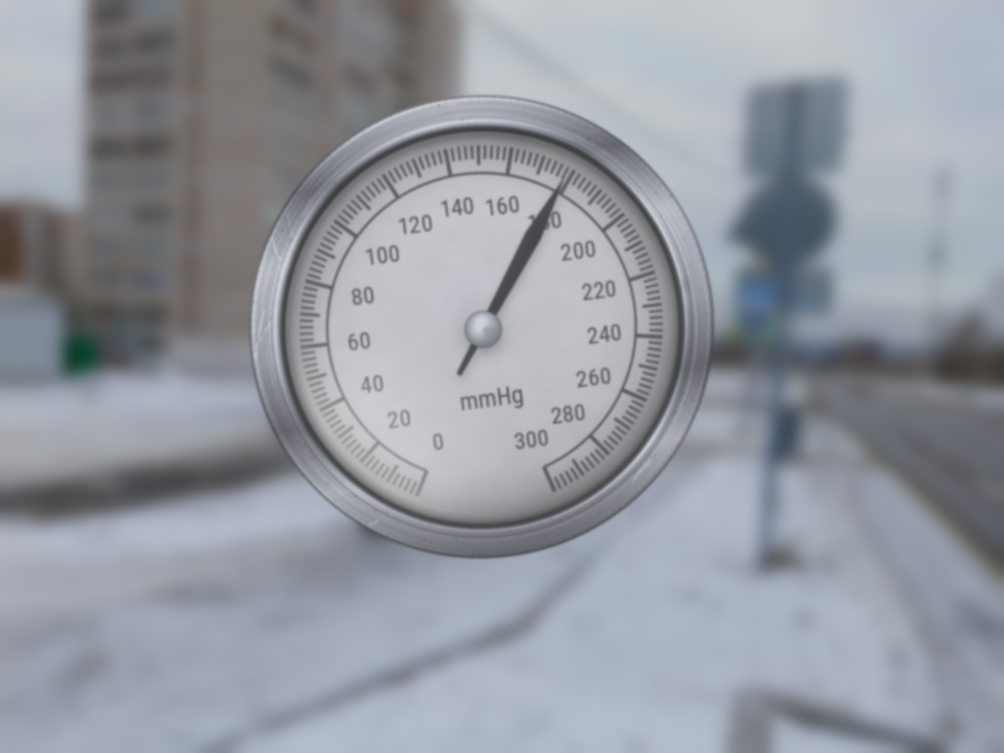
178 mmHg
